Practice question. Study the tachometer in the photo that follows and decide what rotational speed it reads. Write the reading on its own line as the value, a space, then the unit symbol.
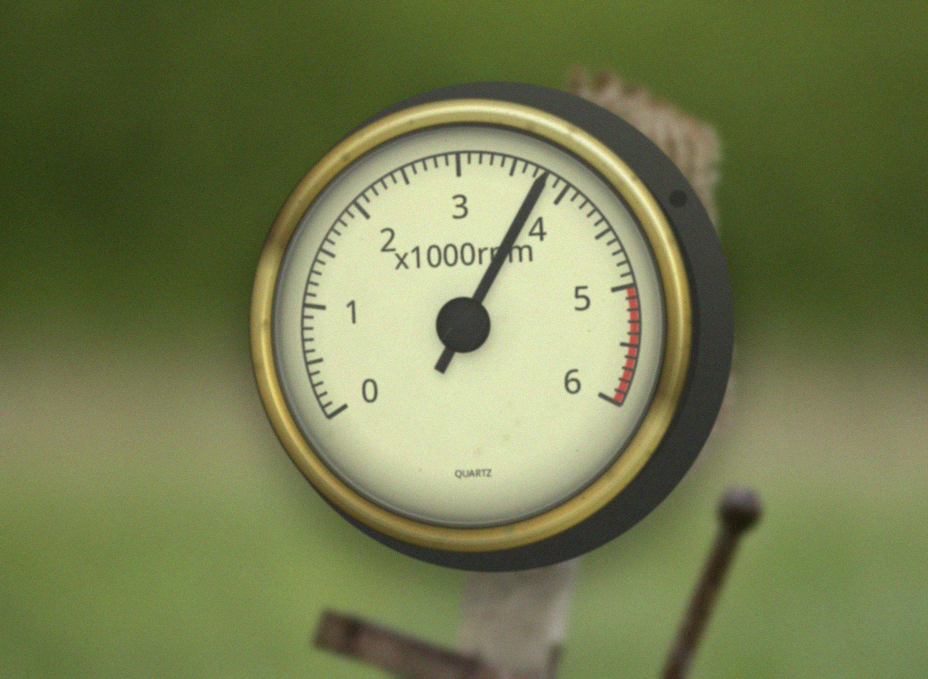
3800 rpm
